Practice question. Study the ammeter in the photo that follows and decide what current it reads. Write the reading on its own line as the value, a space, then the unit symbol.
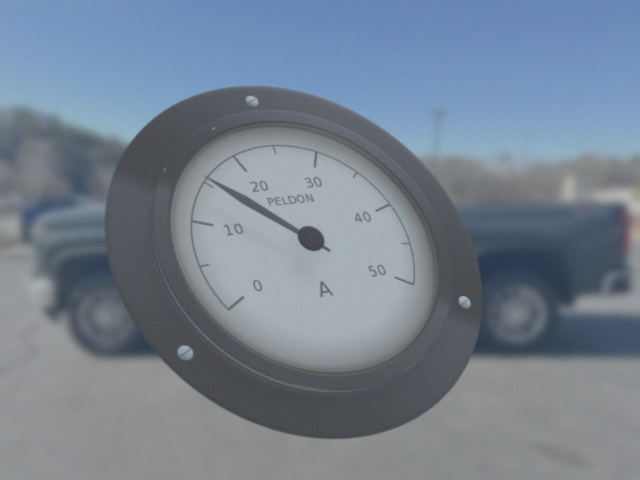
15 A
